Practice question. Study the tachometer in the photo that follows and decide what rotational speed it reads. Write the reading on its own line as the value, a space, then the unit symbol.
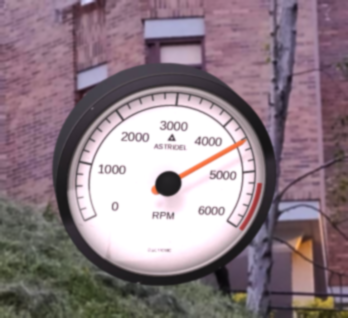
4400 rpm
